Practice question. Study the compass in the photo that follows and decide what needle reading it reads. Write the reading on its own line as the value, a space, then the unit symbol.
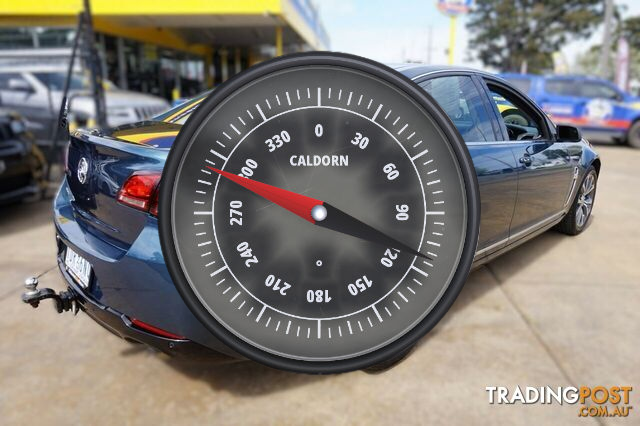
292.5 °
